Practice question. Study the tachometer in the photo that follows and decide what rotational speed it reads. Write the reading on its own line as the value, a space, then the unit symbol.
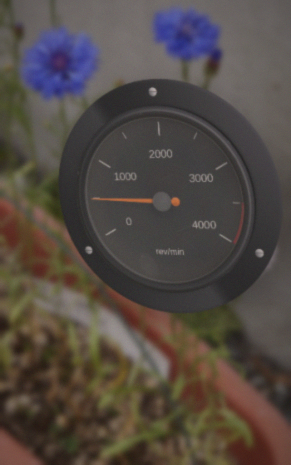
500 rpm
